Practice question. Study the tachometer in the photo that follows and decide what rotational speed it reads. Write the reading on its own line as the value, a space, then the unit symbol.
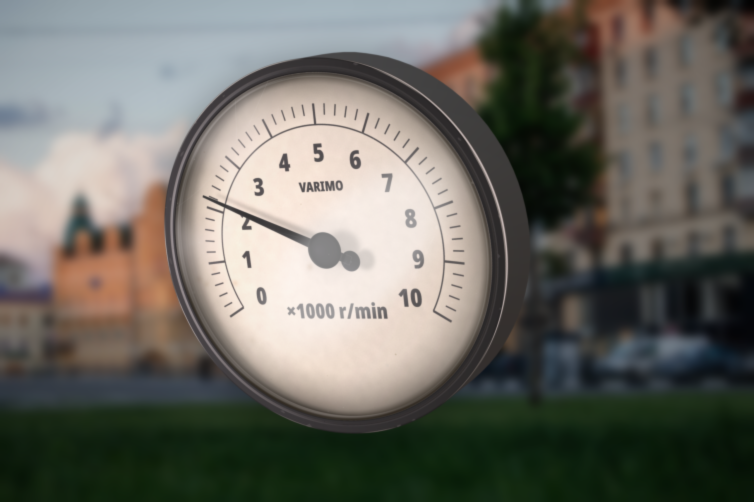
2200 rpm
